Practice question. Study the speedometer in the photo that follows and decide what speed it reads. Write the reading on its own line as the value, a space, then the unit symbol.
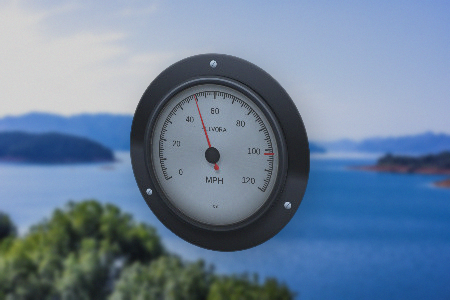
50 mph
